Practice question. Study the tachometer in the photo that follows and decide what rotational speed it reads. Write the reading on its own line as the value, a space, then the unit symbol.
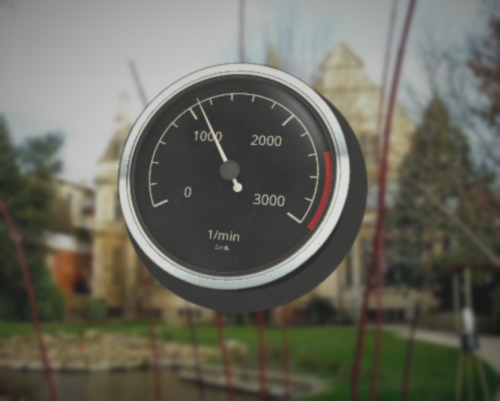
1100 rpm
